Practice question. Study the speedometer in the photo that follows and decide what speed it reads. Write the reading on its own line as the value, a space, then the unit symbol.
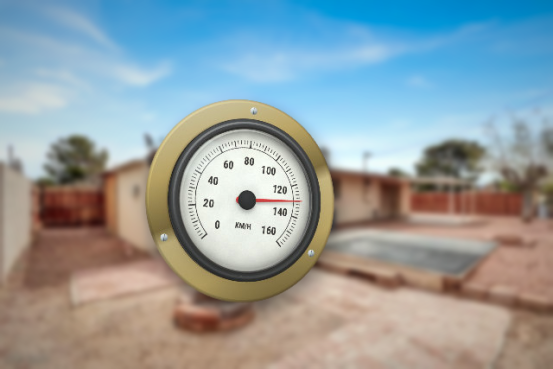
130 km/h
